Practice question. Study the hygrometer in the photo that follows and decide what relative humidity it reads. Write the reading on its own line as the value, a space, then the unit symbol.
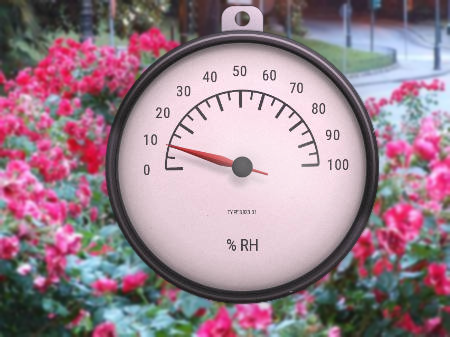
10 %
